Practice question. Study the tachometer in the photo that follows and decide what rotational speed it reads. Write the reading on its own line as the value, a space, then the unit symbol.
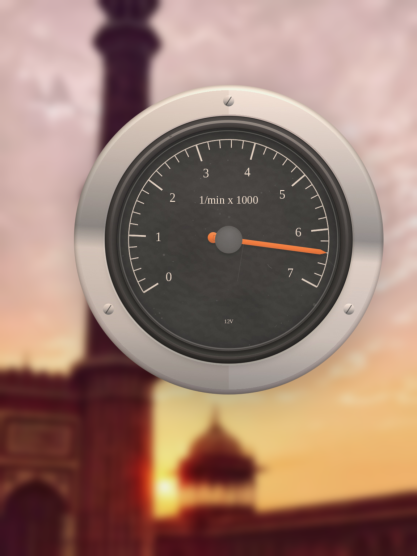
6400 rpm
